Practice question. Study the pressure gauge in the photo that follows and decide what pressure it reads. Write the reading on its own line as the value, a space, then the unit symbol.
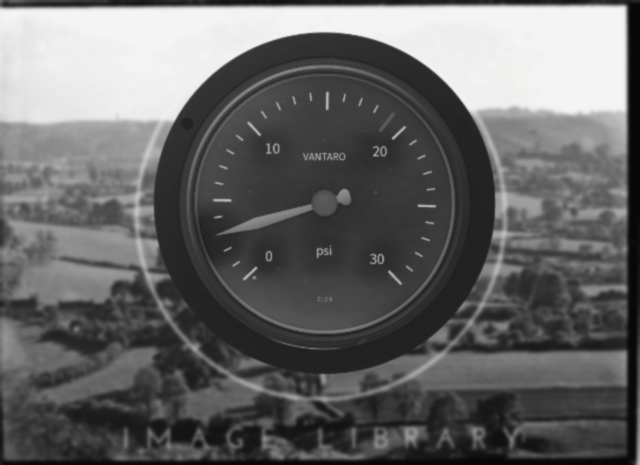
3 psi
